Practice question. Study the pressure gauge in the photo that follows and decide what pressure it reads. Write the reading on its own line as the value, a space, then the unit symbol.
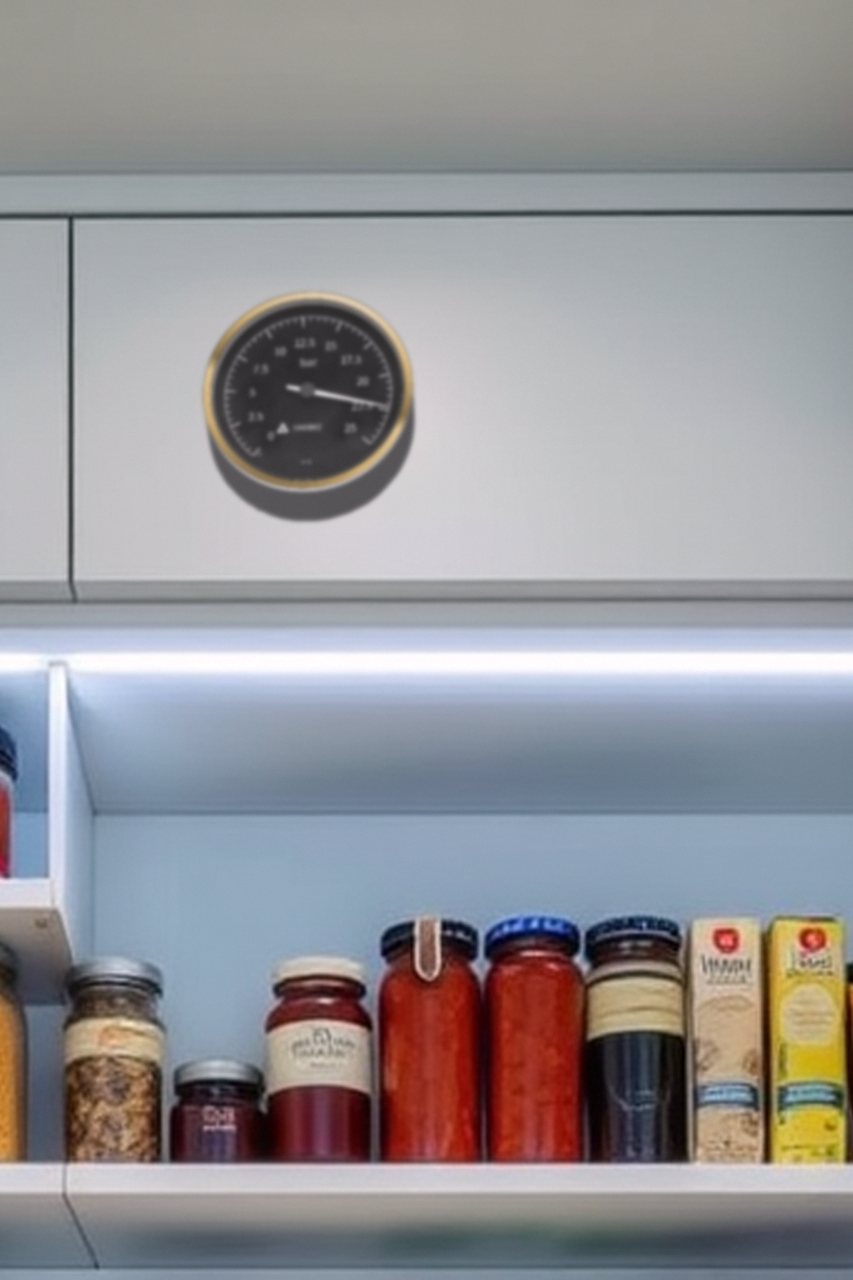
22.5 bar
